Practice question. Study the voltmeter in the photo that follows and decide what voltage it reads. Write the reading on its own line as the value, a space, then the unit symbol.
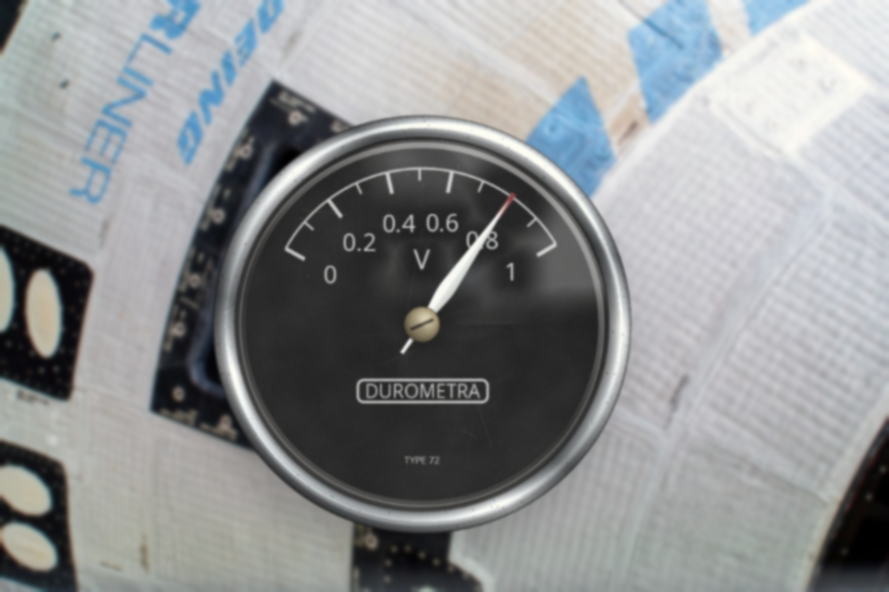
0.8 V
